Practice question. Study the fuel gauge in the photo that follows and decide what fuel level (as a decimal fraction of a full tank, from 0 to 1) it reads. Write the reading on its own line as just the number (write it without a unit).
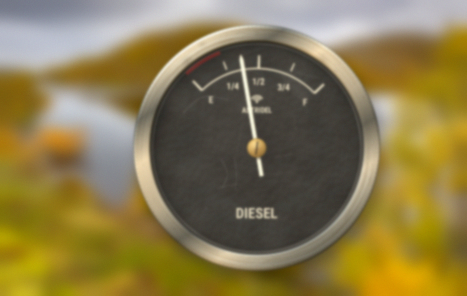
0.375
